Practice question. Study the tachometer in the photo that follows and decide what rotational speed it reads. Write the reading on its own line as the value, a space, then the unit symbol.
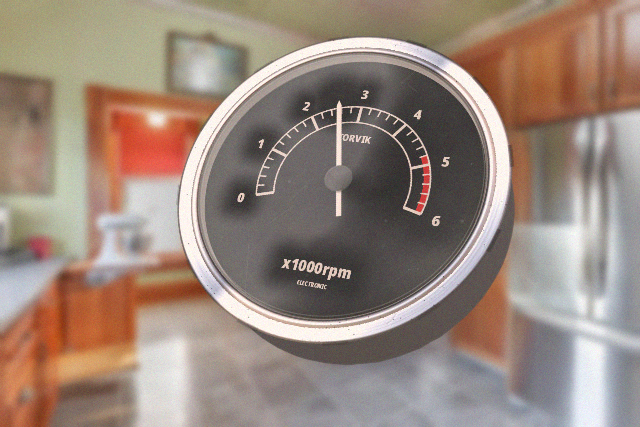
2600 rpm
